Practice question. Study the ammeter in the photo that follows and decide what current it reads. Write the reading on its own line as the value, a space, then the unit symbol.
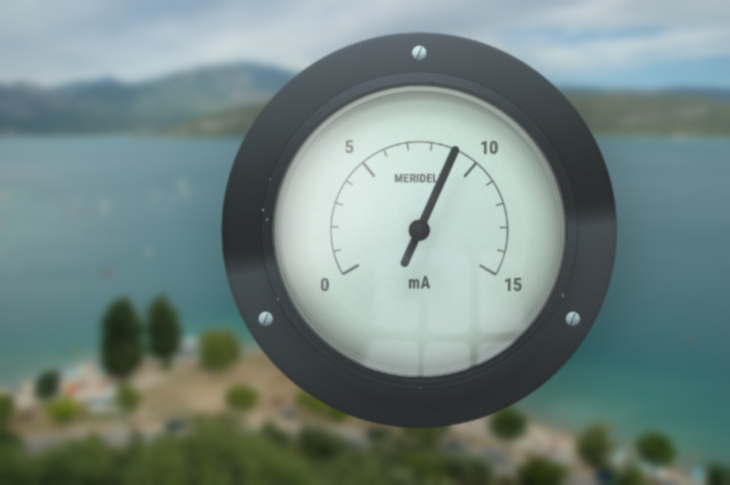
9 mA
